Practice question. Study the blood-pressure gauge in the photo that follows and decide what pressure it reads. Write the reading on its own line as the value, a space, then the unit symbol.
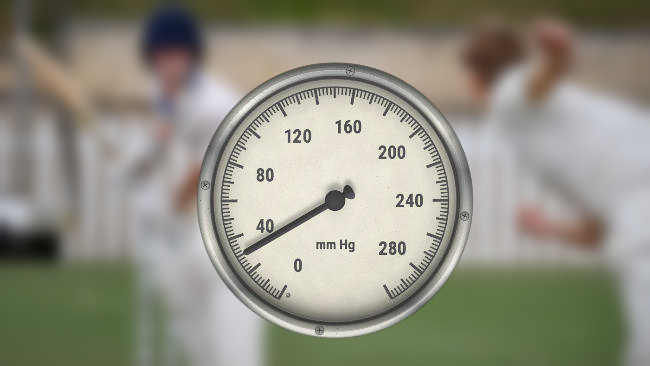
30 mmHg
